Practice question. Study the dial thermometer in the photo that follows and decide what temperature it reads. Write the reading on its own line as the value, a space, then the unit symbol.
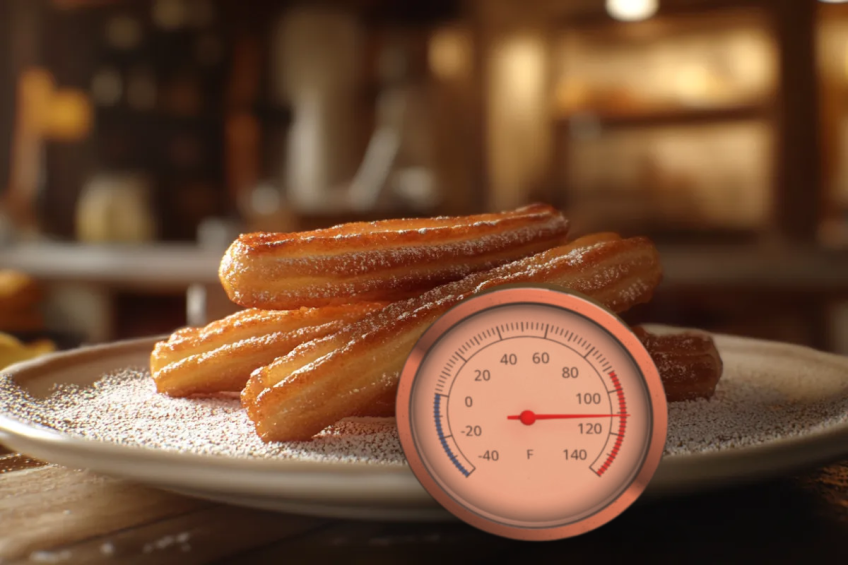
110 °F
